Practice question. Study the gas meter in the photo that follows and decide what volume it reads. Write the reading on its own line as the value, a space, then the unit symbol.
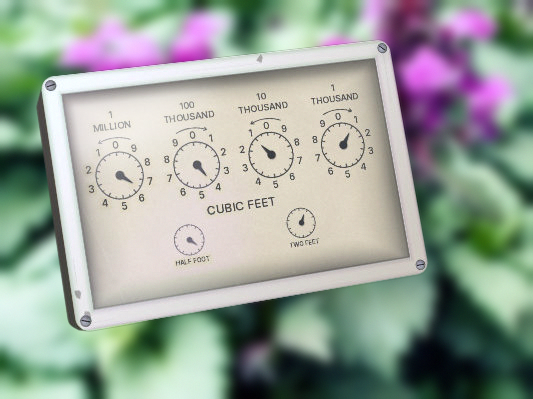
641100 ft³
